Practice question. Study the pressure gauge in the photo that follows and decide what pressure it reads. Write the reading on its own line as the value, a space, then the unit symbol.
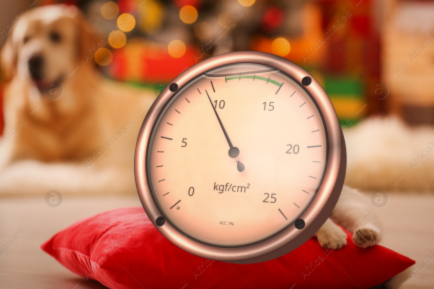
9.5 kg/cm²
